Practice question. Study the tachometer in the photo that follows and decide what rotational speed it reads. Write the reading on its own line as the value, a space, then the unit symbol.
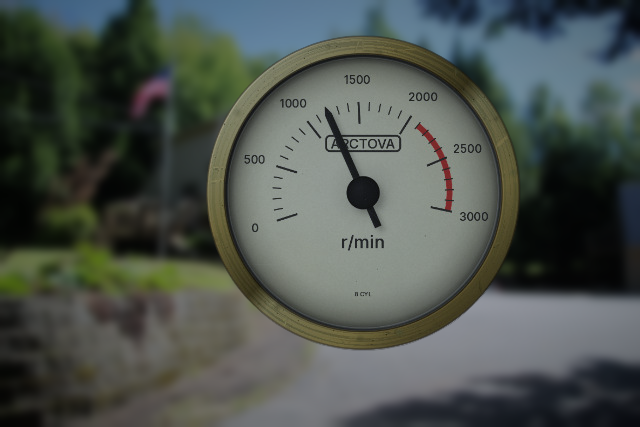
1200 rpm
